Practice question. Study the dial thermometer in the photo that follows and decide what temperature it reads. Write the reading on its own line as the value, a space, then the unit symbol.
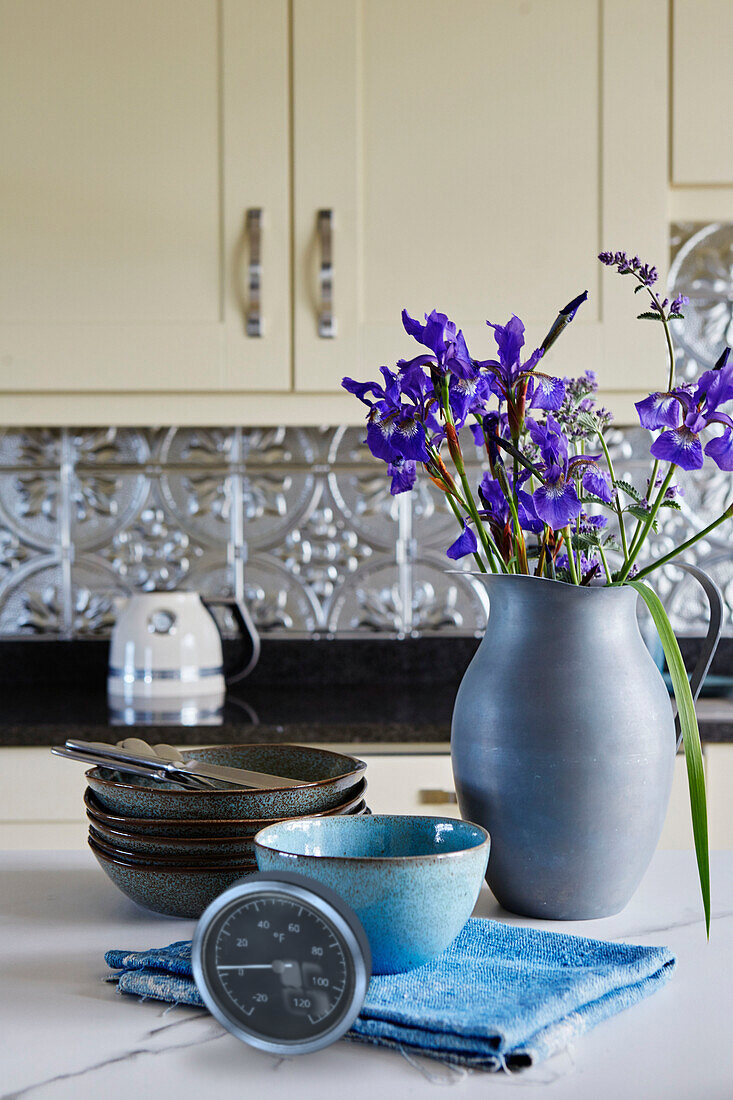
4 °F
